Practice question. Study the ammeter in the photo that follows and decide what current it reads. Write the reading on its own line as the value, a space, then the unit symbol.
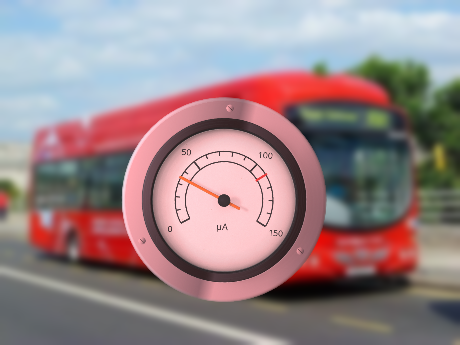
35 µA
